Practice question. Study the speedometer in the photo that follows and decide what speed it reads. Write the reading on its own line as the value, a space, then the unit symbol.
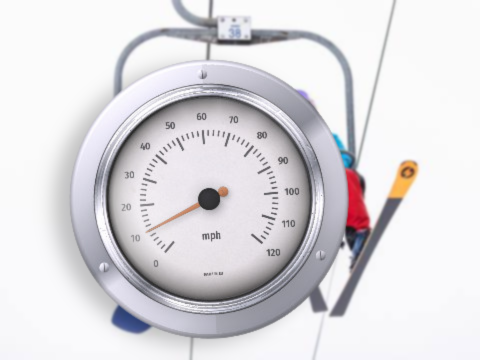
10 mph
